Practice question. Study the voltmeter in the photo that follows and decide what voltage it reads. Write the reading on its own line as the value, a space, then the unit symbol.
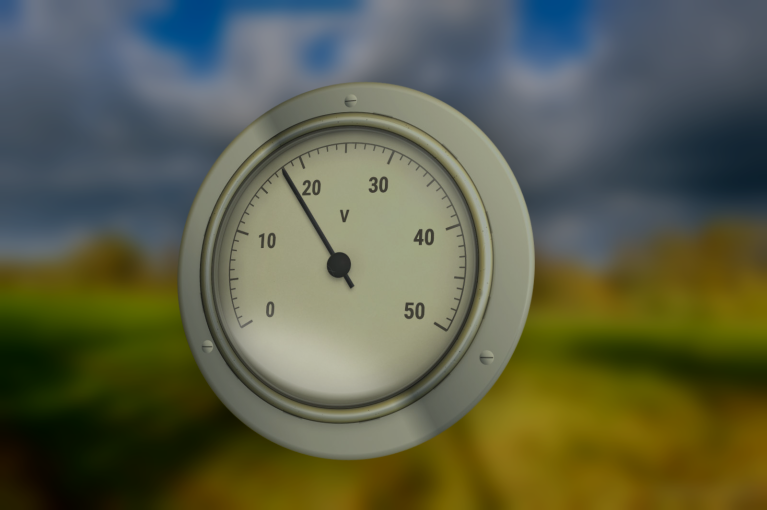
18 V
